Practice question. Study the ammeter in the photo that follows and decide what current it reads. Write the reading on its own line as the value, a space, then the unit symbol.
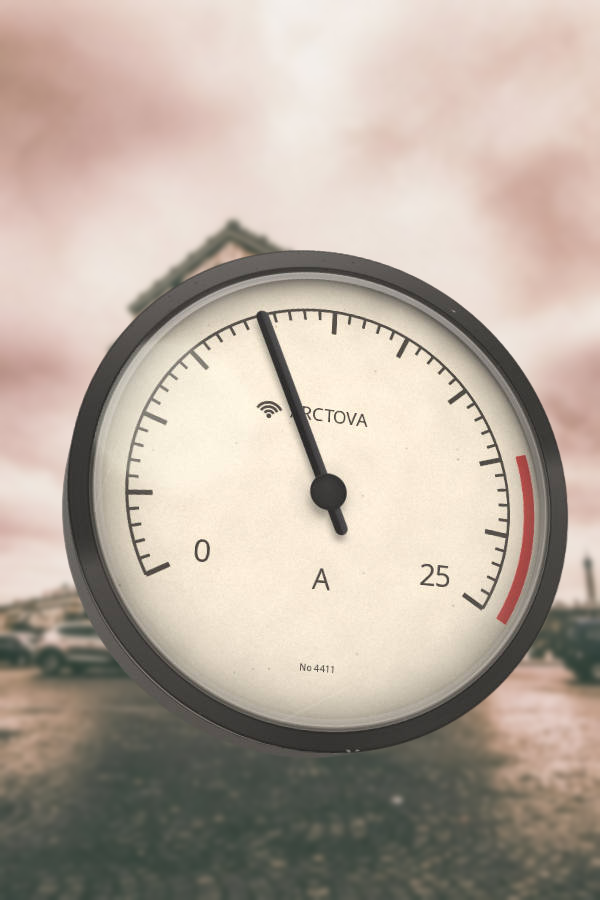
10 A
